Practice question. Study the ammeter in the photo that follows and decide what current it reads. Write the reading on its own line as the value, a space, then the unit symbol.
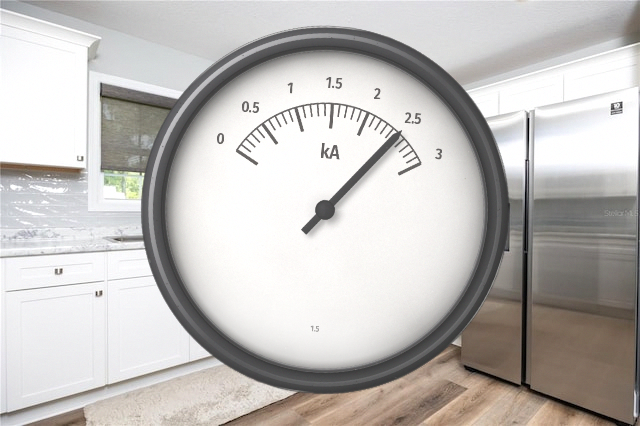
2.5 kA
